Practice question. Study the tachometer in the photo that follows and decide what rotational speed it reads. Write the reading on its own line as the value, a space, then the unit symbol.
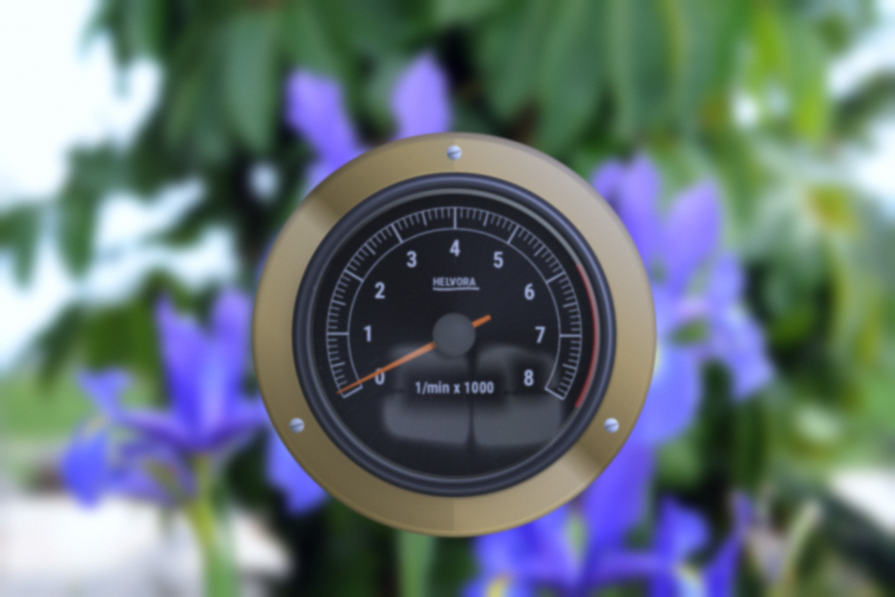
100 rpm
